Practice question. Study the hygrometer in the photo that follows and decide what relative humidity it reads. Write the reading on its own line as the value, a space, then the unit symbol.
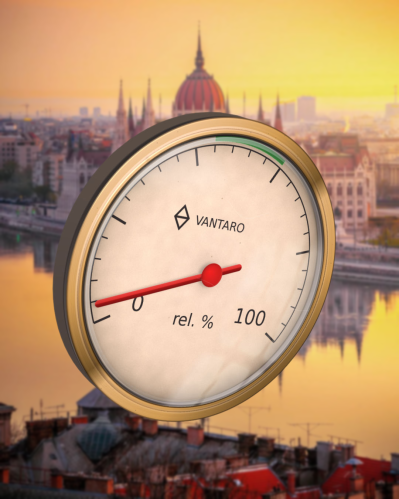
4 %
